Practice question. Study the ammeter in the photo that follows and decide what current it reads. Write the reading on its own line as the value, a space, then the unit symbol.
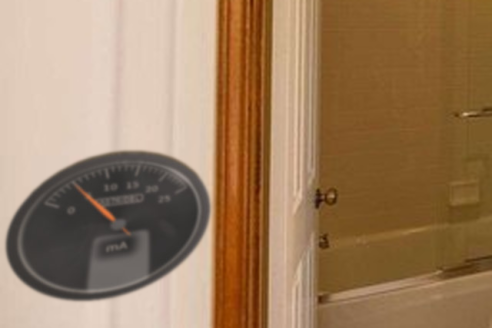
5 mA
